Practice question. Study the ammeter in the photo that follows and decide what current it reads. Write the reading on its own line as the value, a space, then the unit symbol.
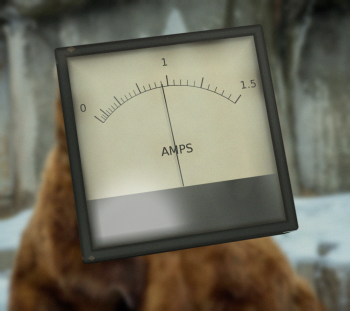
0.95 A
